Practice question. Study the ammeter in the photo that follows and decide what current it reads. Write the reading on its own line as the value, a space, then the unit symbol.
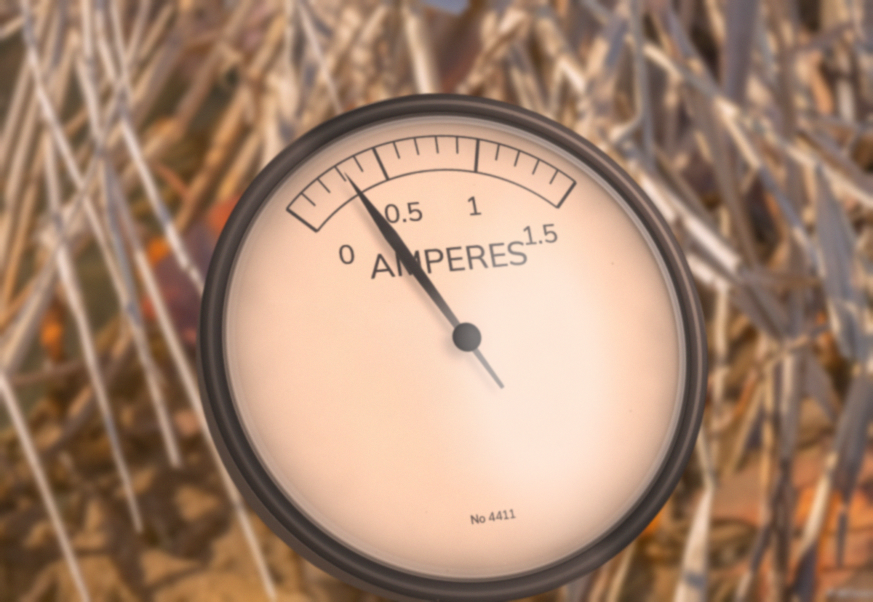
0.3 A
